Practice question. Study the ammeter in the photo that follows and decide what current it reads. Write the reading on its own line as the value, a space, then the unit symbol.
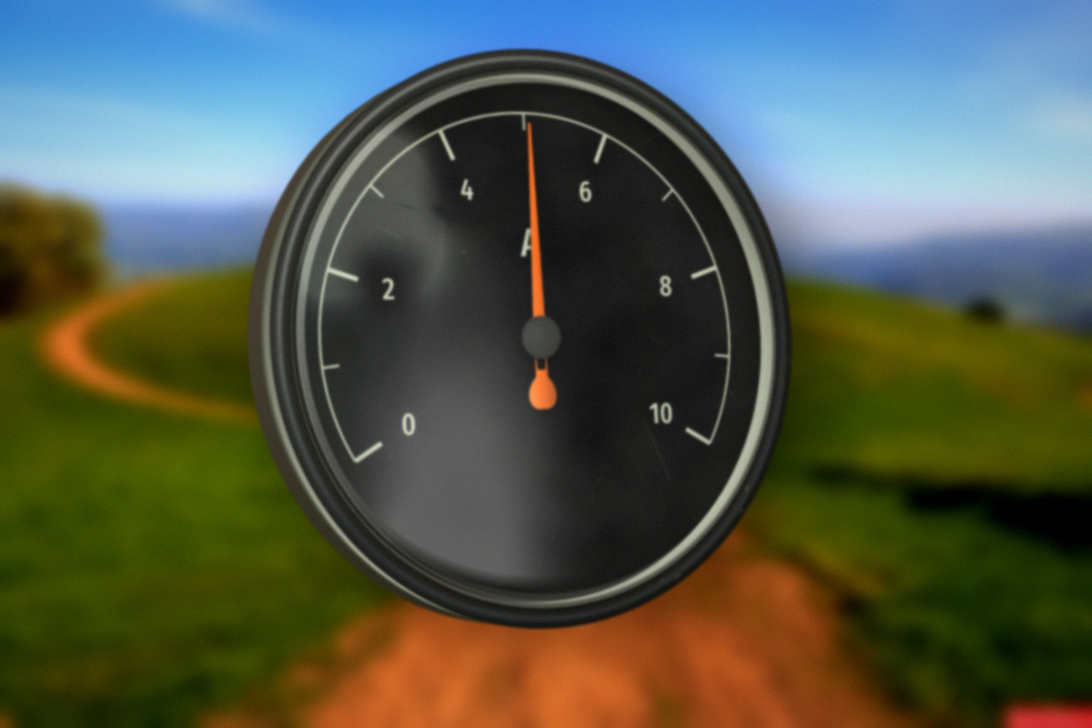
5 A
